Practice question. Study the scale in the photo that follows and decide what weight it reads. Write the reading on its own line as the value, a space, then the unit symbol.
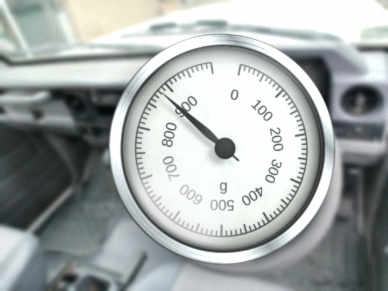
880 g
